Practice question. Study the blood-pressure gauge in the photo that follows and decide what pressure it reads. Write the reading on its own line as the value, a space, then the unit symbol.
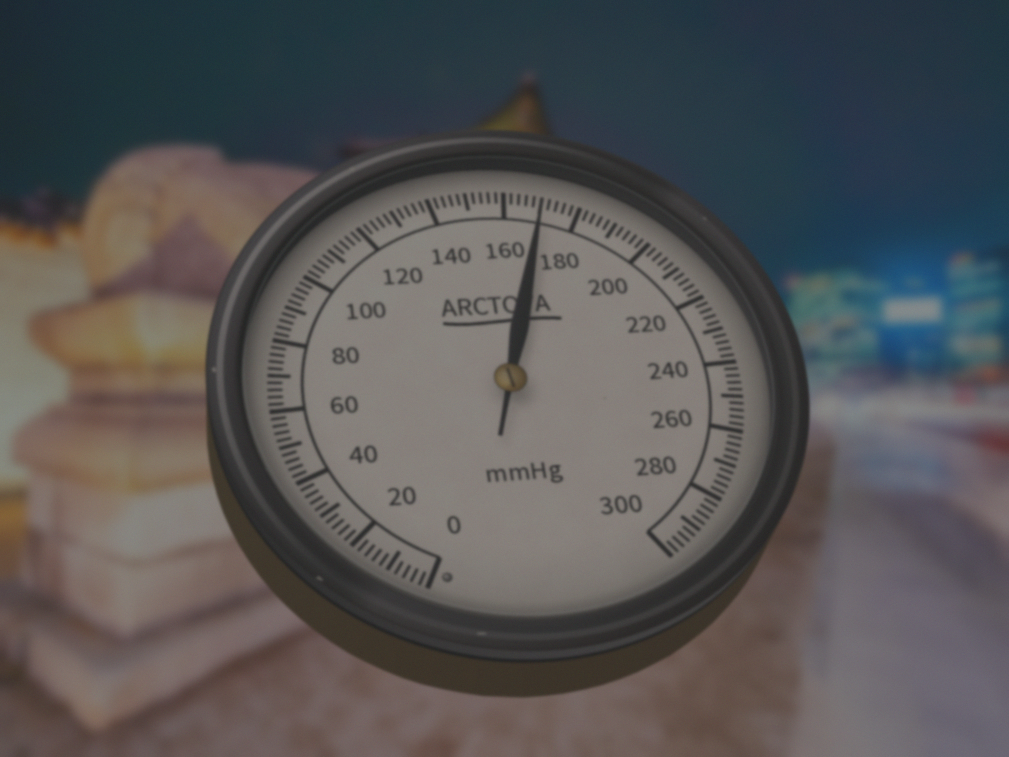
170 mmHg
